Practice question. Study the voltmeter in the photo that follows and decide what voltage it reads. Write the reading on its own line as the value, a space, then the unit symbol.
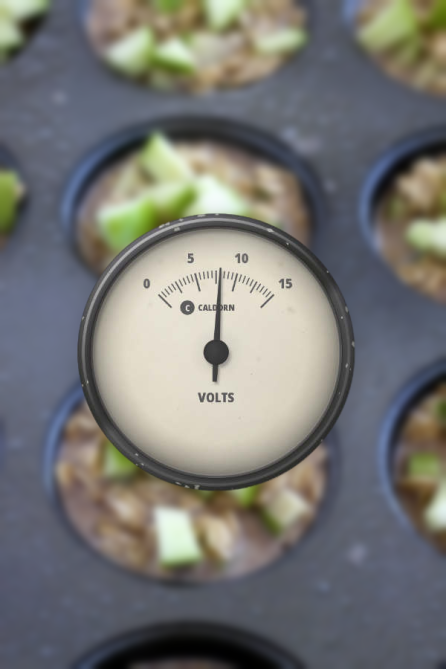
8 V
